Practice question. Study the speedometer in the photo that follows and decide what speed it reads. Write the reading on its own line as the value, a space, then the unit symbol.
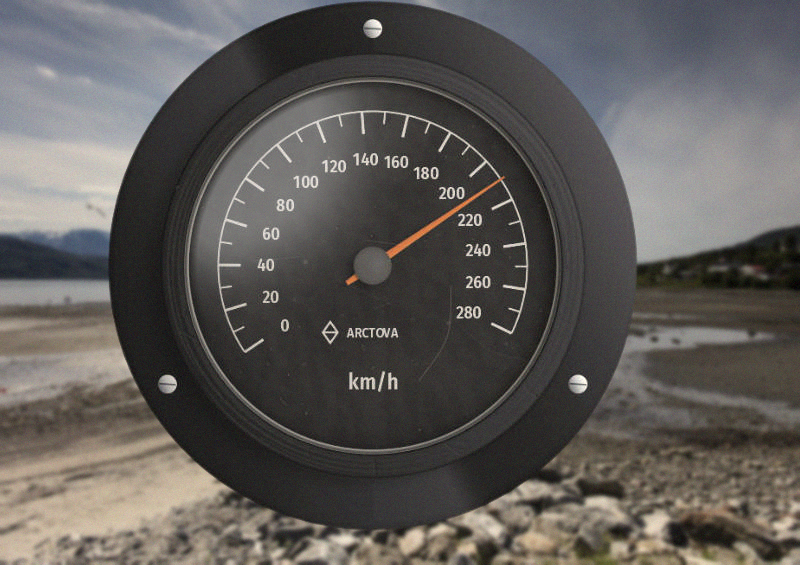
210 km/h
